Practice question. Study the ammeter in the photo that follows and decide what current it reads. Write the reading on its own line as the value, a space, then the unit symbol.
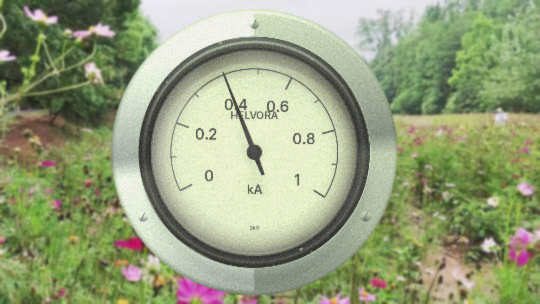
0.4 kA
